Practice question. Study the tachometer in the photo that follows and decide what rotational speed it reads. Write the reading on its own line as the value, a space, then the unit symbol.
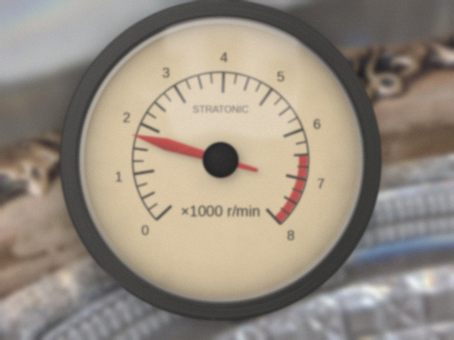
1750 rpm
